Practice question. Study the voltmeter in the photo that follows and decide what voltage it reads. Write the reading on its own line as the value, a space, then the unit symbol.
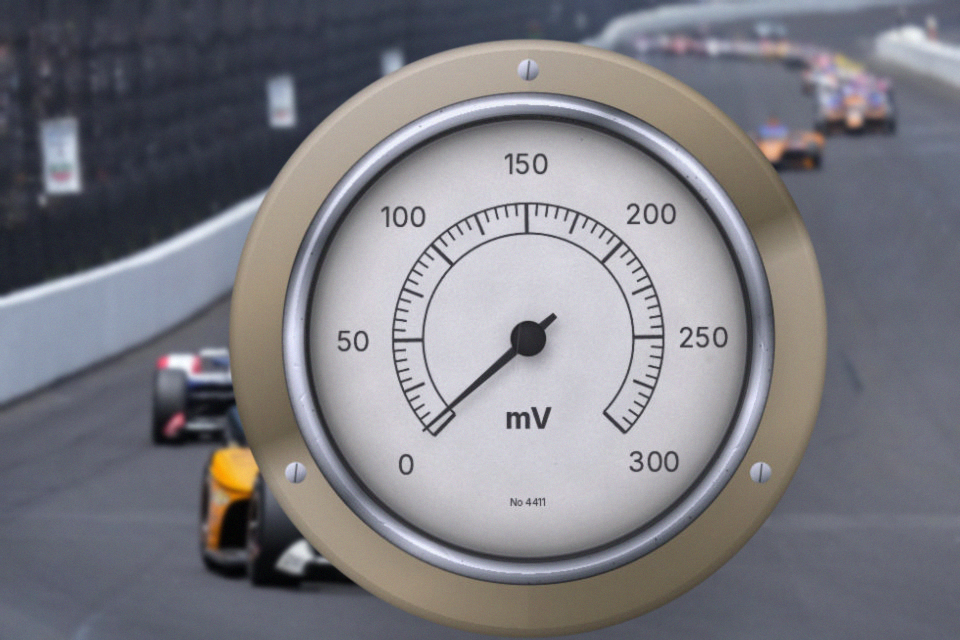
5 mV
